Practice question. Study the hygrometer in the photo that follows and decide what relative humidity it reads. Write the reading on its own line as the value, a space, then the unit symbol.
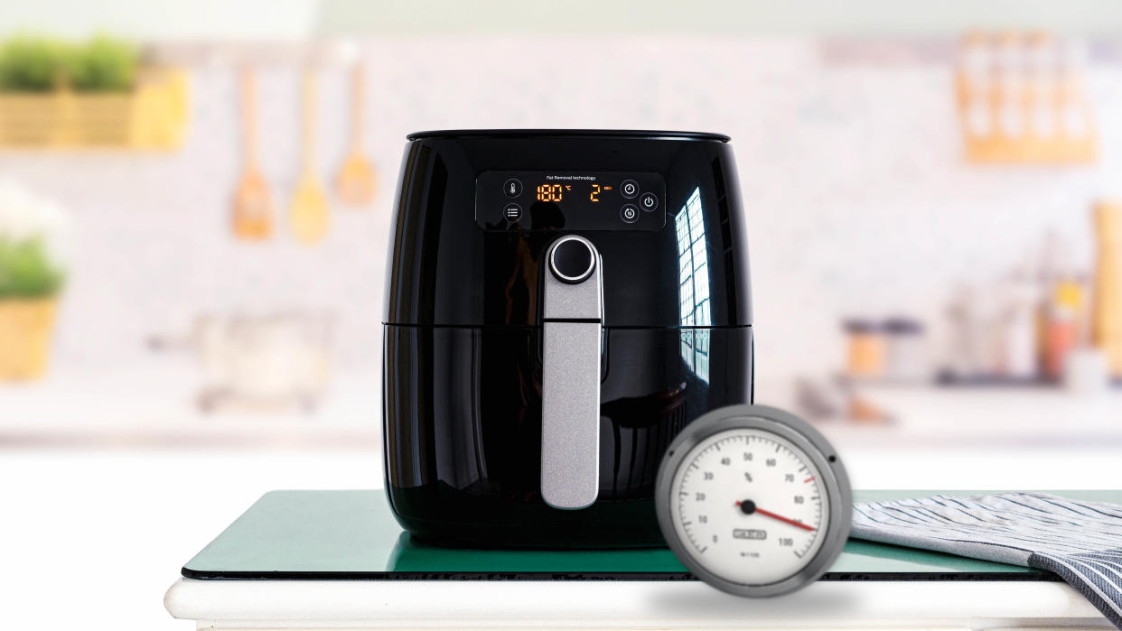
90 %
